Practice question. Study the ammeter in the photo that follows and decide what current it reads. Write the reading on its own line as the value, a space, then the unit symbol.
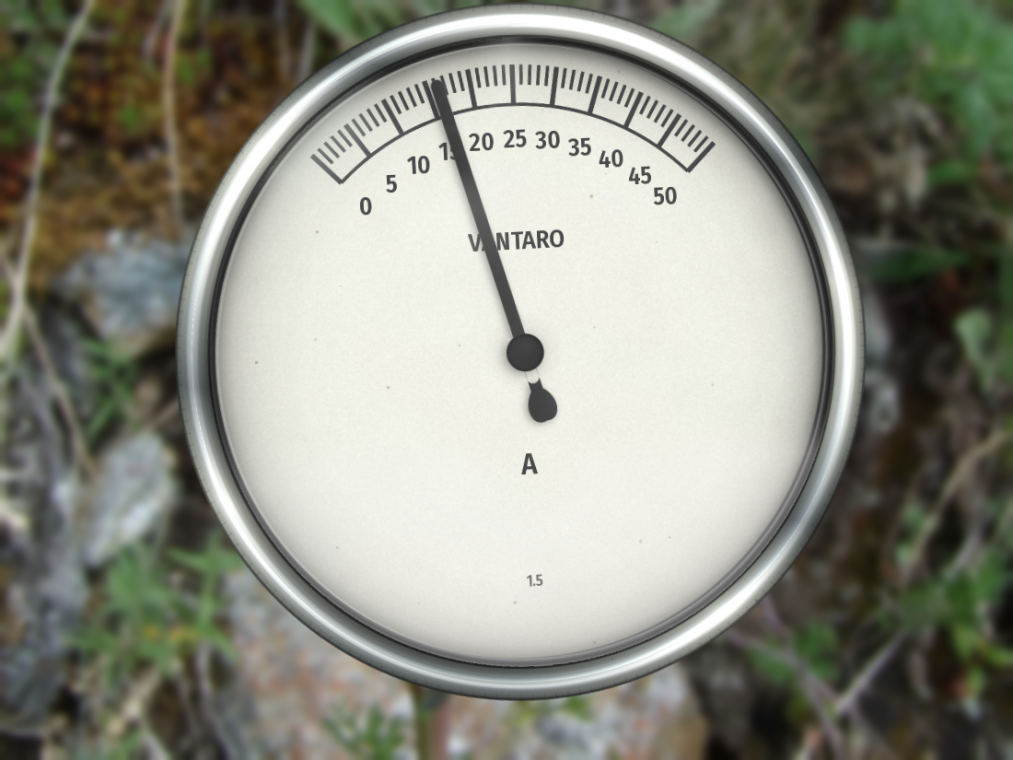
16 A
